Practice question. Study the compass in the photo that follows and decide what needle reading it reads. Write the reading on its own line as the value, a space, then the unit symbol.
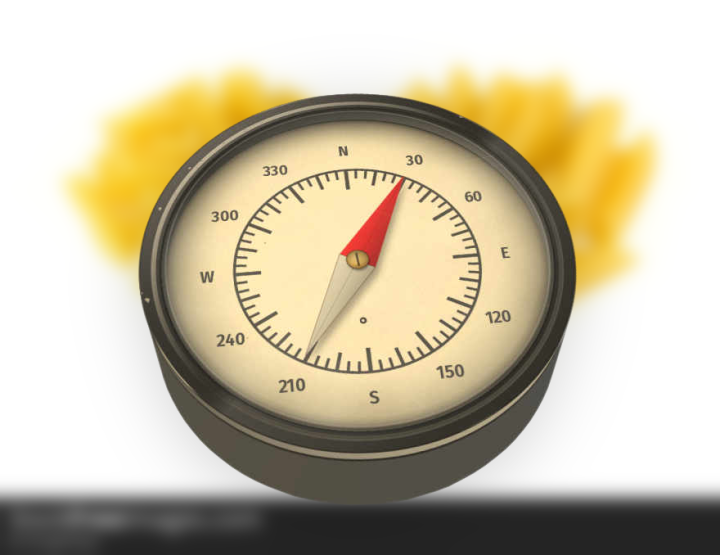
30 °
